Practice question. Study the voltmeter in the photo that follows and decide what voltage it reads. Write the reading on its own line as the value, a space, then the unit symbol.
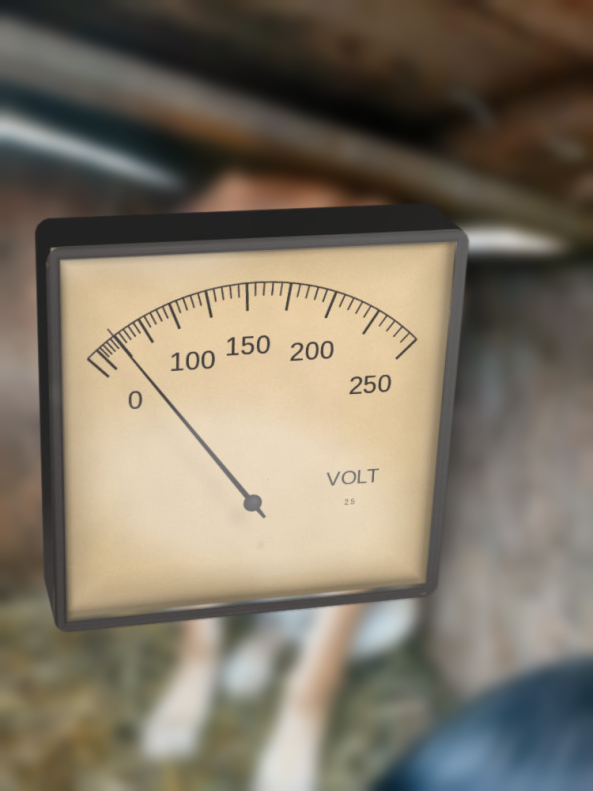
50 V
